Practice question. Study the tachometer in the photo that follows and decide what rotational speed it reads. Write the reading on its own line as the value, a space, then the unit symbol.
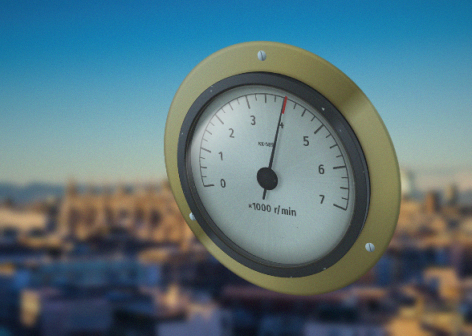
4000 rpm
